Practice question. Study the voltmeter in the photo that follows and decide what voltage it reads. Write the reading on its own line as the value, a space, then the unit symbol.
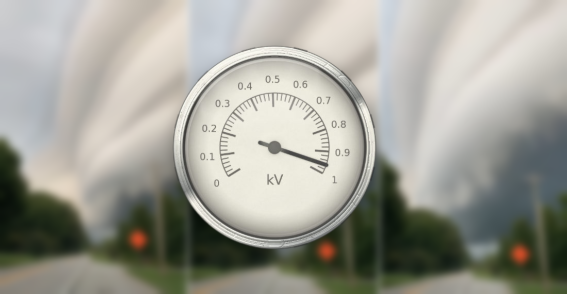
0.96 kV
